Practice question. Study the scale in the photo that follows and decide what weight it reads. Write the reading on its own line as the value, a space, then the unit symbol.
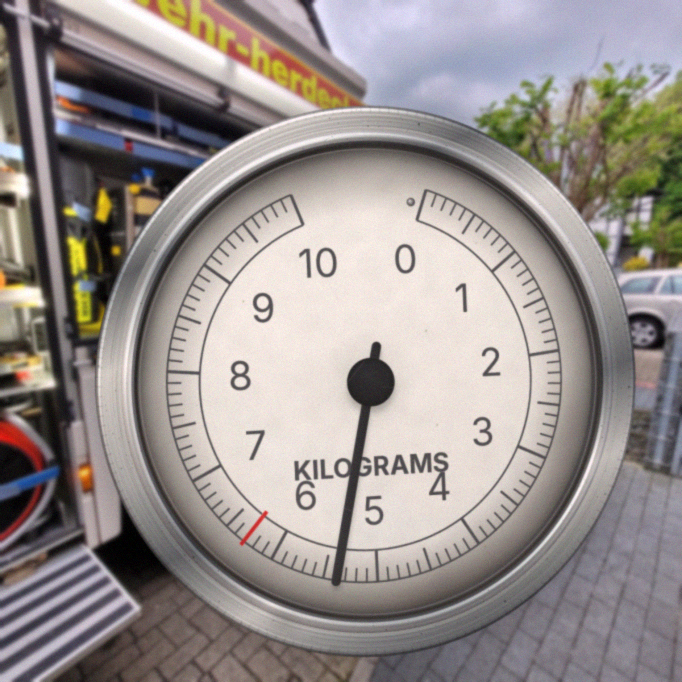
5.4 kg
